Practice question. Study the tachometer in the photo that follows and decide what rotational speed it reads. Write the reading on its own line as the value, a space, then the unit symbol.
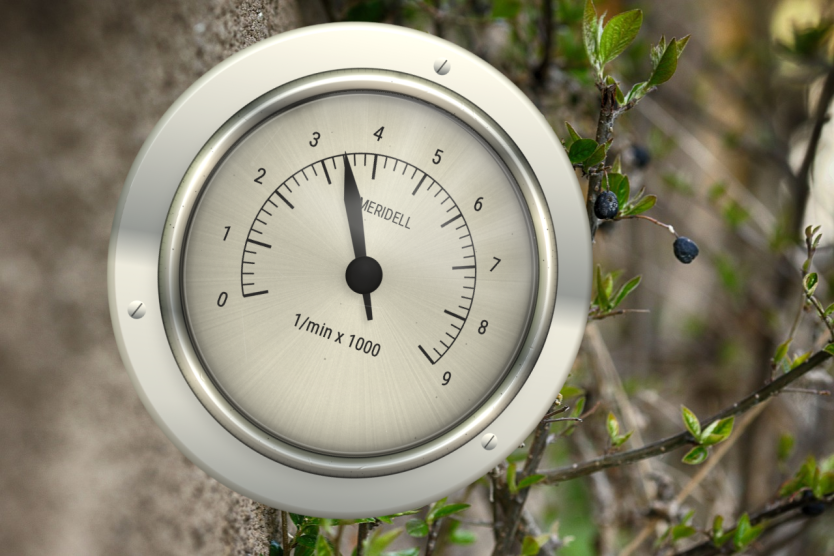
3400 rpm
